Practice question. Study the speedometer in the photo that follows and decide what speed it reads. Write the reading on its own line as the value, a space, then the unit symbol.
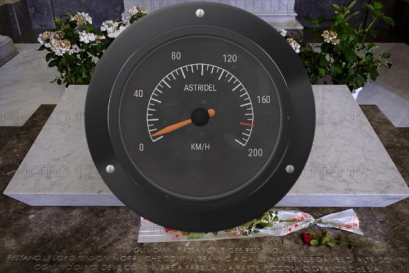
5 km/h
